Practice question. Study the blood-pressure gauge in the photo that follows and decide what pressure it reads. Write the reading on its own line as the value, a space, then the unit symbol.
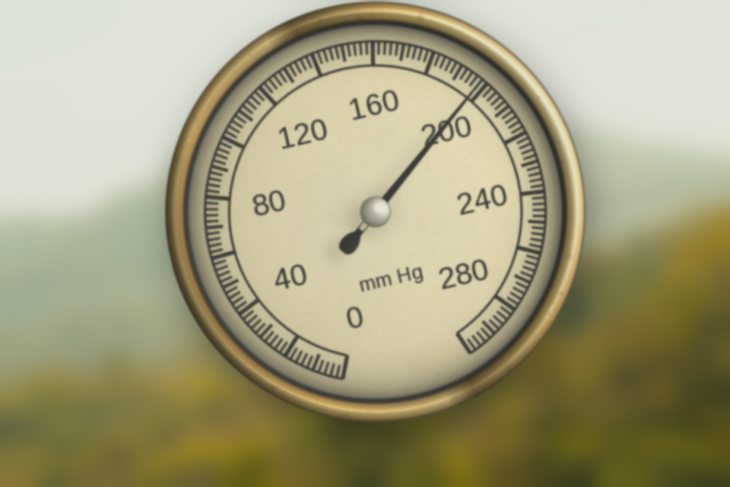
198 mmHg
